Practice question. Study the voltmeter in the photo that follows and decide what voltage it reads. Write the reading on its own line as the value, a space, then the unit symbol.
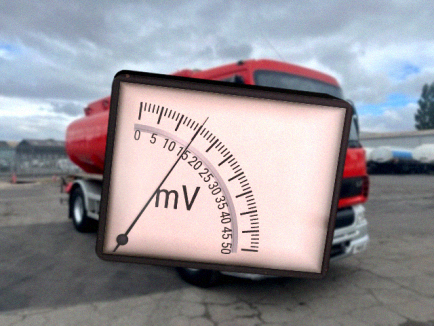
15 mV
